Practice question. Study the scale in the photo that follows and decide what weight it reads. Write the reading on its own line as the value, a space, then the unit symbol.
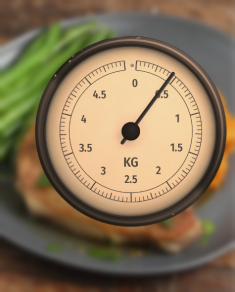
0.45 kg
